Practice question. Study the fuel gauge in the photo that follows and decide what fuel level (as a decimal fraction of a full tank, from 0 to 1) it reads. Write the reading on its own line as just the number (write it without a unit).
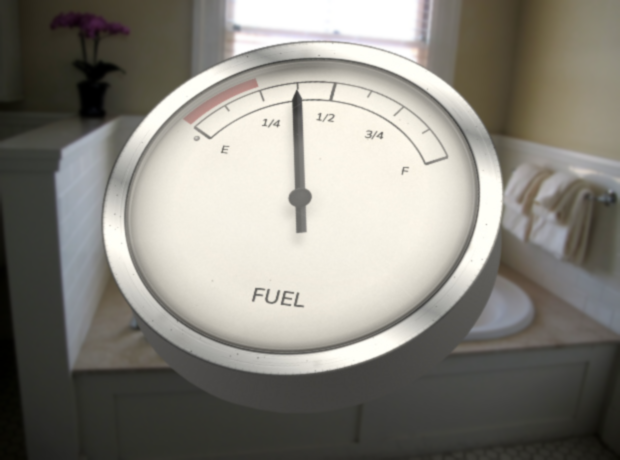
0.375
